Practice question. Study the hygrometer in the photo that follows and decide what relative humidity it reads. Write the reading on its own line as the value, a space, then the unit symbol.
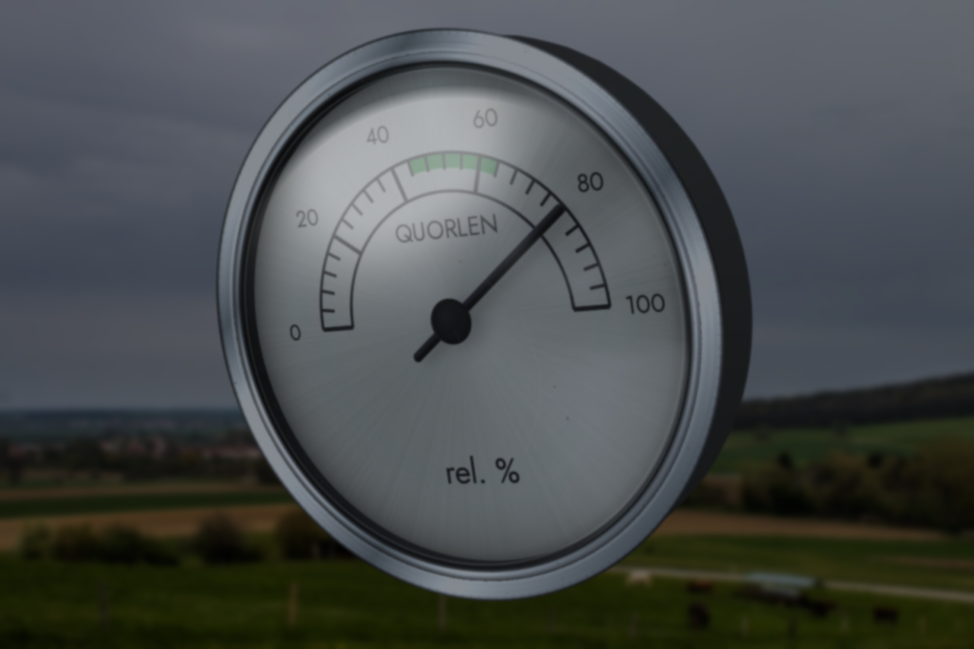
80 %
